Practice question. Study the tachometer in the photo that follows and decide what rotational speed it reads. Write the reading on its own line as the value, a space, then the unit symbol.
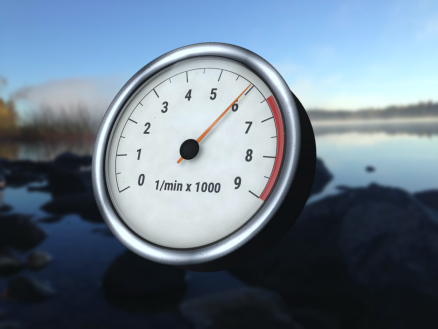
6000 rpm
